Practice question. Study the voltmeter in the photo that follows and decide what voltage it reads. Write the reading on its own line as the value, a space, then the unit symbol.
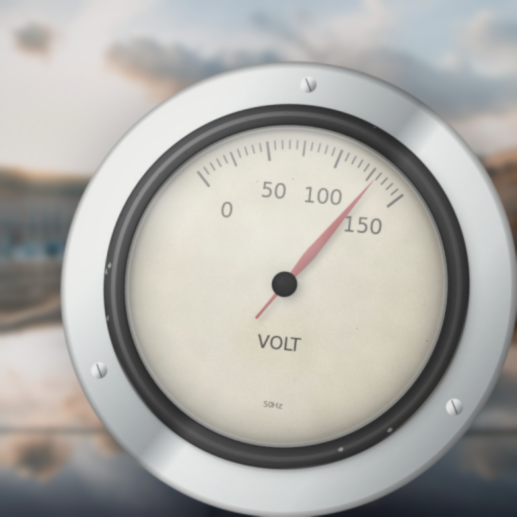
130 V
